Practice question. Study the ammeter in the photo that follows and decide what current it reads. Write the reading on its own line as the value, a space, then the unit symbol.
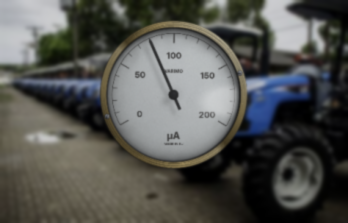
80 µA
